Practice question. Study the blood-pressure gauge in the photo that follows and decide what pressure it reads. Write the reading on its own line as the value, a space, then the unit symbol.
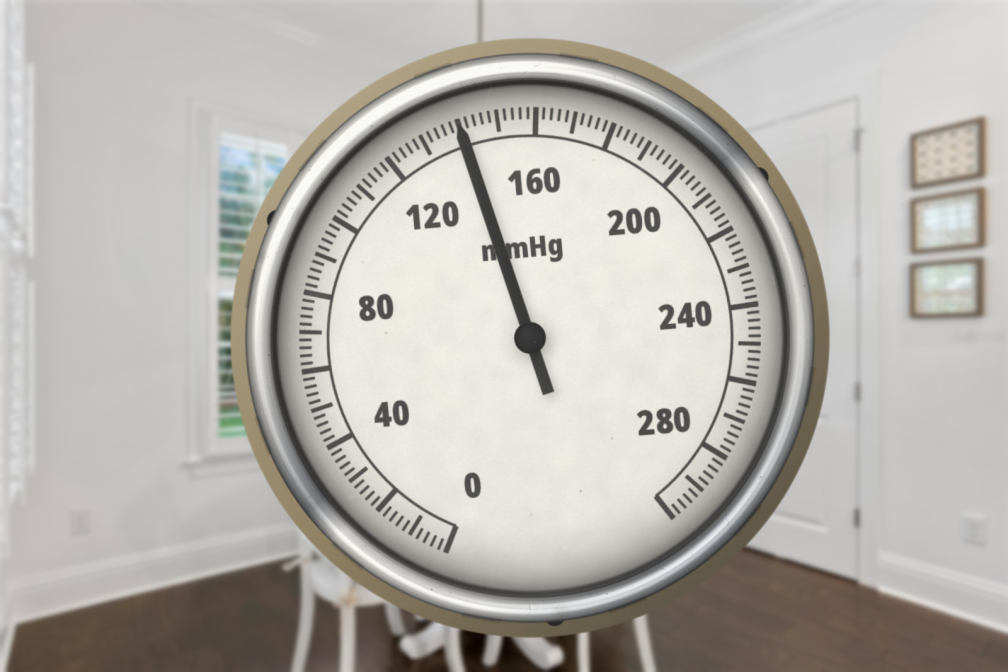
140 mmHg
